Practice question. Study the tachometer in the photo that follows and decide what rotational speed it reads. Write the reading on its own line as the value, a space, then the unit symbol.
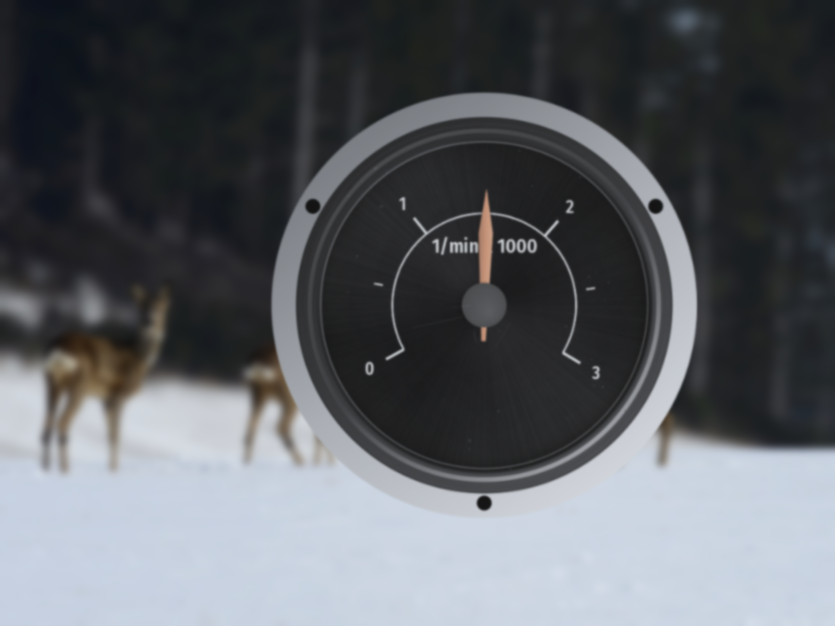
1500 rpm
